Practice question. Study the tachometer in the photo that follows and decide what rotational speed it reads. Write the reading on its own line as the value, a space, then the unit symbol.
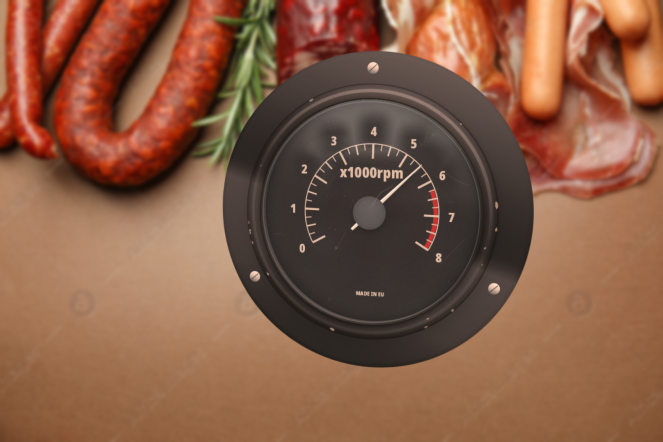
5500 rpm
